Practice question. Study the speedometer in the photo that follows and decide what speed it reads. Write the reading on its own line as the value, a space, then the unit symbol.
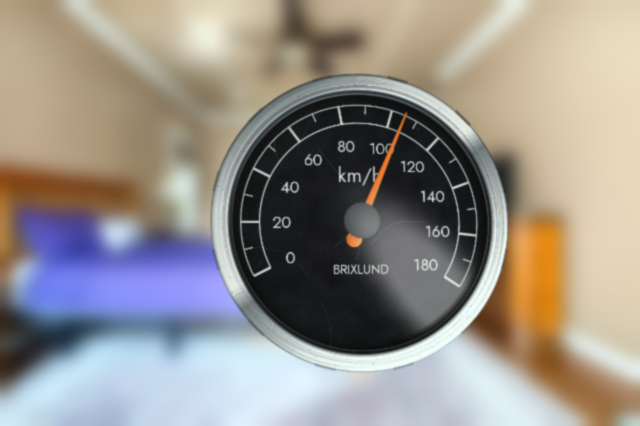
105 km/h
